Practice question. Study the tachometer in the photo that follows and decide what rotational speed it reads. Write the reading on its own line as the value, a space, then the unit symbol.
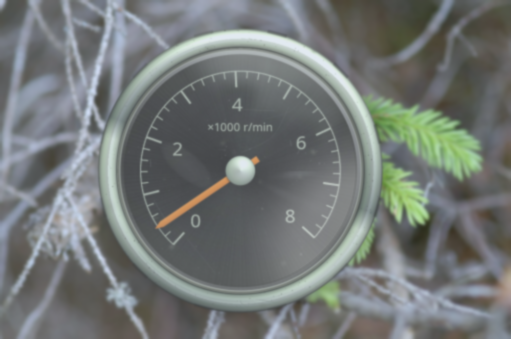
400 rpm
